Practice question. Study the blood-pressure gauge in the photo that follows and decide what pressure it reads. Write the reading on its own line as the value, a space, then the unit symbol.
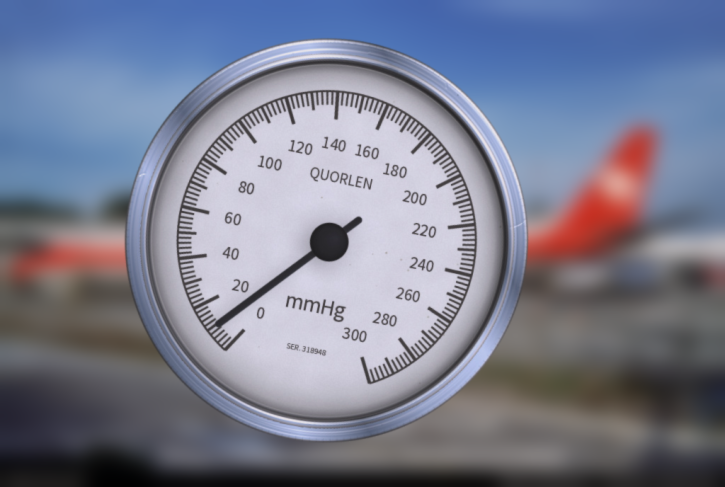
10 mmHg
